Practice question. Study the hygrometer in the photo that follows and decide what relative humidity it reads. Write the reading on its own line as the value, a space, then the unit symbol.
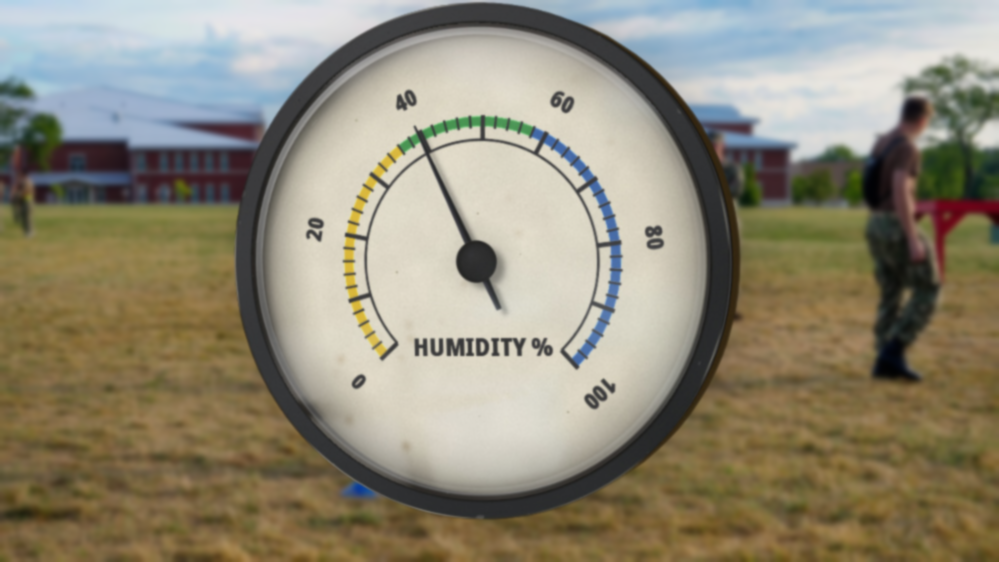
40 %
